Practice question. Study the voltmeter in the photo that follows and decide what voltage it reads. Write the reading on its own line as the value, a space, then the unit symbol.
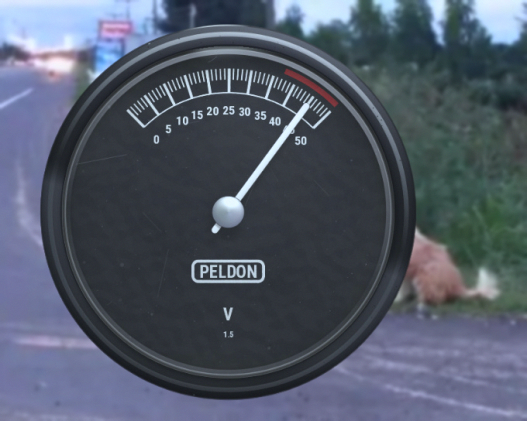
45 V
